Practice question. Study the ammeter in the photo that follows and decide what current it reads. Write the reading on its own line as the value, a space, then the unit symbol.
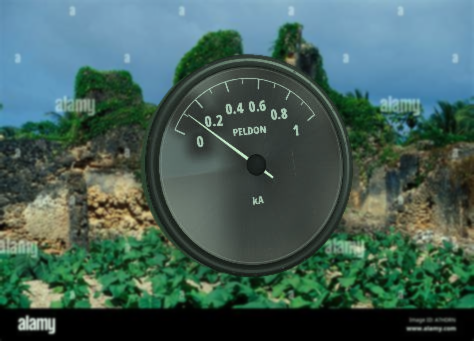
0.1 kA
